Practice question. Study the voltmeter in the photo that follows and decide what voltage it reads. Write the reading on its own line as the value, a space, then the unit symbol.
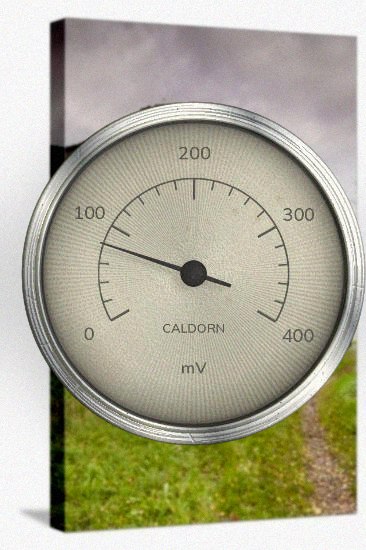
80 mV
